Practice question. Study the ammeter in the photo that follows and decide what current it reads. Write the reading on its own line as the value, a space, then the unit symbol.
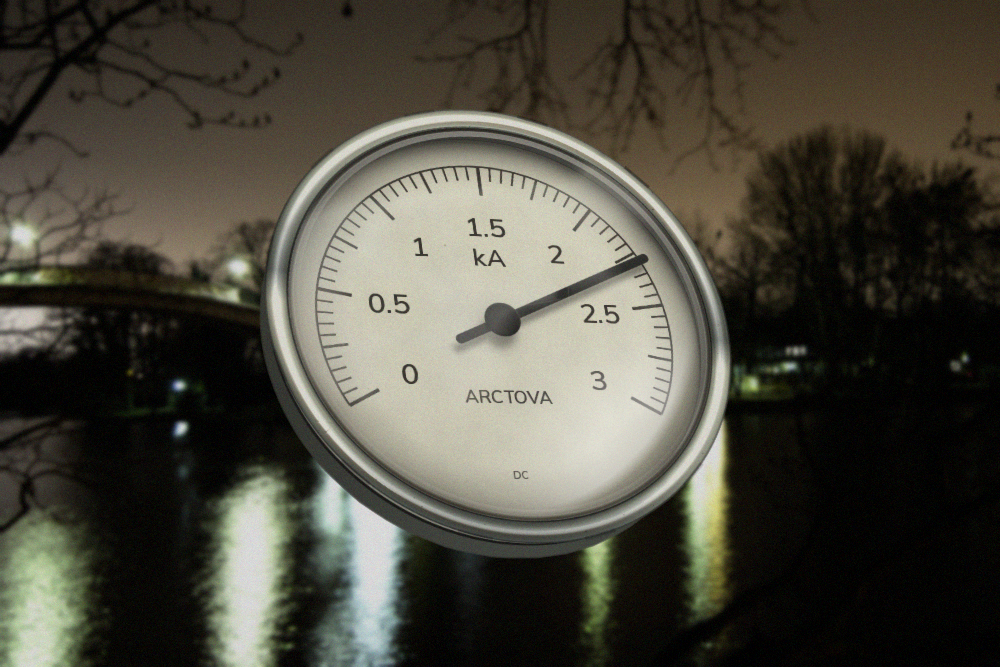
2.3 kA
